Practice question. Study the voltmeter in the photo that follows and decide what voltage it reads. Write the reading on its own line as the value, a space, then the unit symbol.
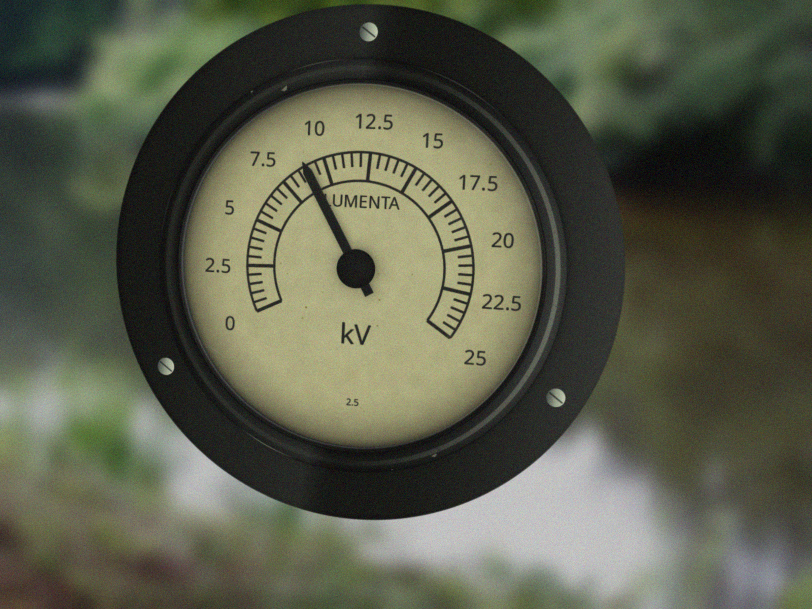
9 kV
